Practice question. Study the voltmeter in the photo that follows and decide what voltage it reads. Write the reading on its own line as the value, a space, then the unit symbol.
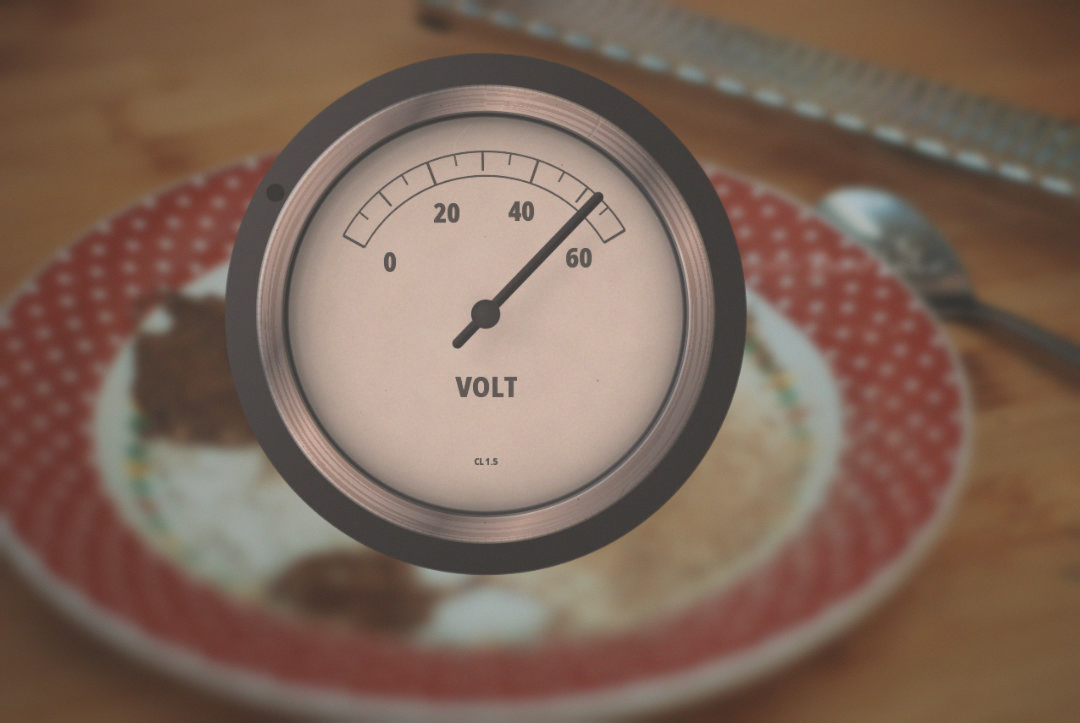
52.5 V
